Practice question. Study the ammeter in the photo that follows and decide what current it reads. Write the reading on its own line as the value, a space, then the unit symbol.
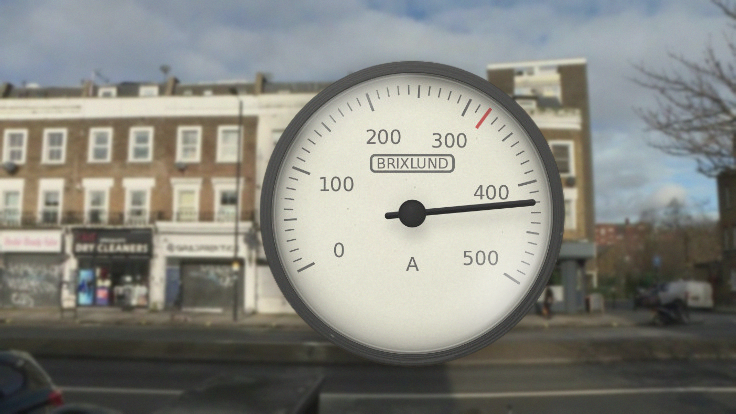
420 A
